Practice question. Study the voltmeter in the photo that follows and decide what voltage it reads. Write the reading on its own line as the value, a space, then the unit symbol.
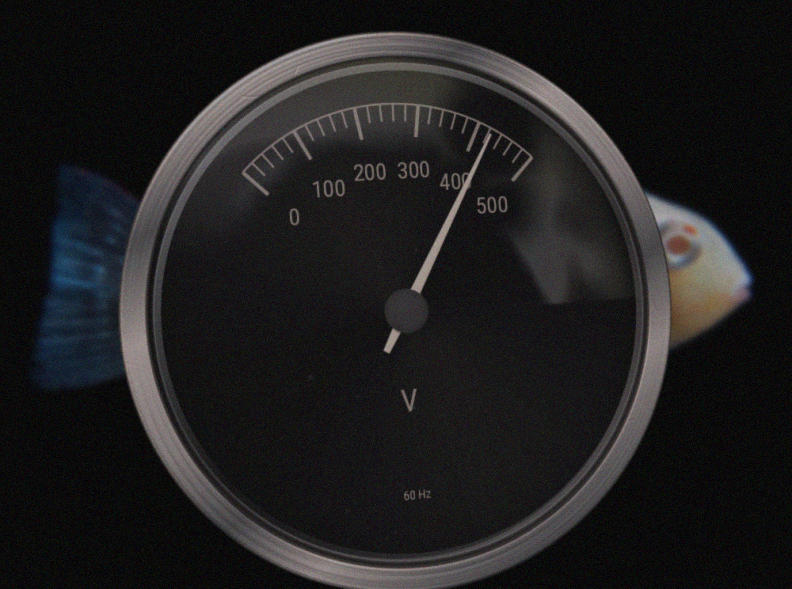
420 V
